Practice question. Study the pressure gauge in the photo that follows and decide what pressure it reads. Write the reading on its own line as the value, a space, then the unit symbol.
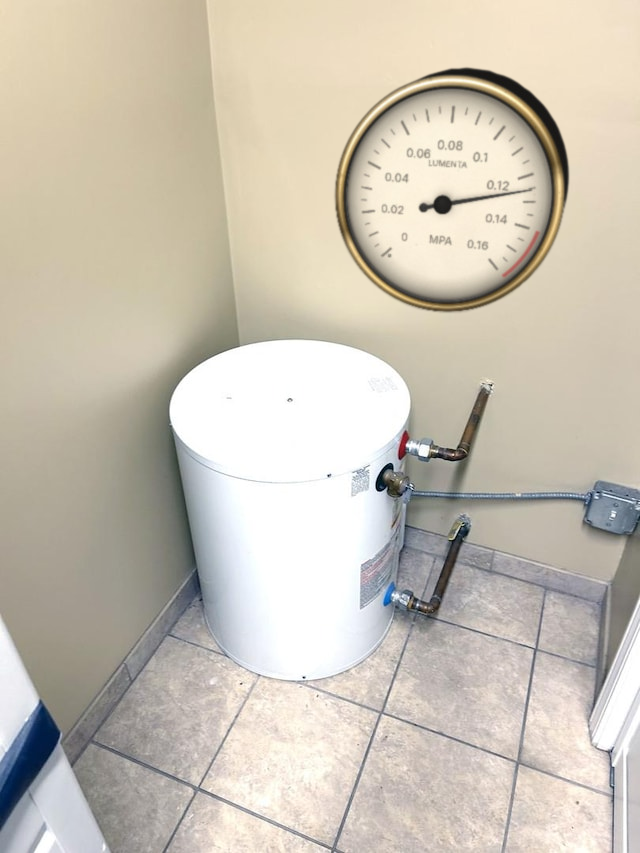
0.125 MPa
